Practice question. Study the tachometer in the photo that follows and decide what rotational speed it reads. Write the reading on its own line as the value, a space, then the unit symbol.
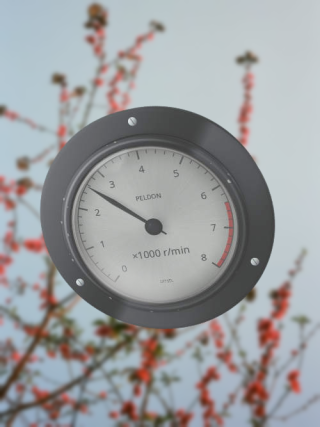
2600 rpm
